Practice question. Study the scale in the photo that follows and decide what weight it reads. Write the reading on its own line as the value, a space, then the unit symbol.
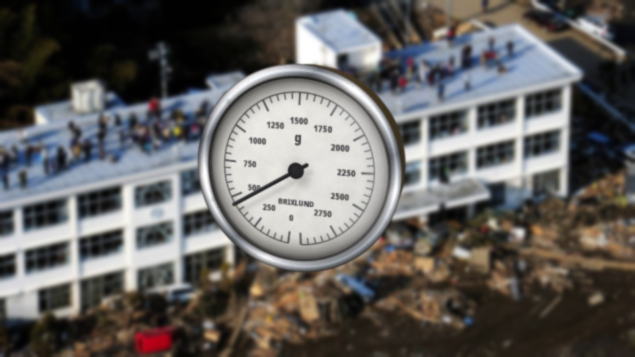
450 g
